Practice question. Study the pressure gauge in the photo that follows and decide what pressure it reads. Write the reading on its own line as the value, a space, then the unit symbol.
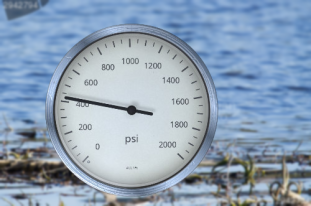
425 psi
